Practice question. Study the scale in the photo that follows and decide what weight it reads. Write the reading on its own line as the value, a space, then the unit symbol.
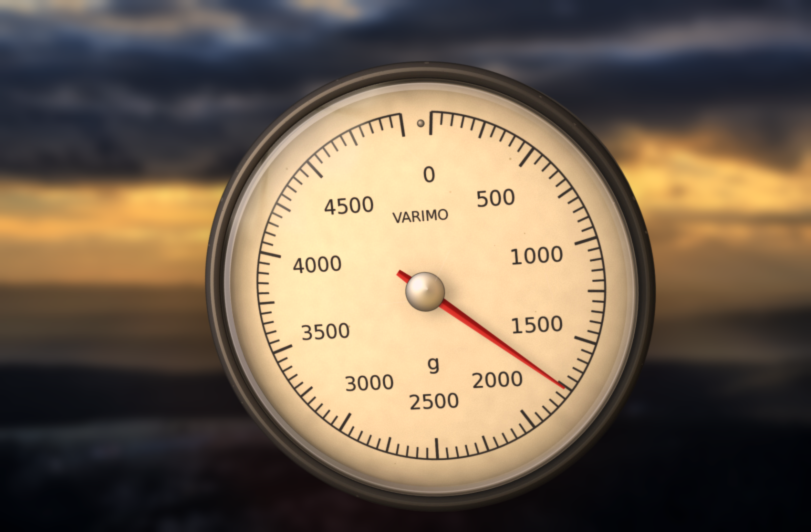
1750 g
